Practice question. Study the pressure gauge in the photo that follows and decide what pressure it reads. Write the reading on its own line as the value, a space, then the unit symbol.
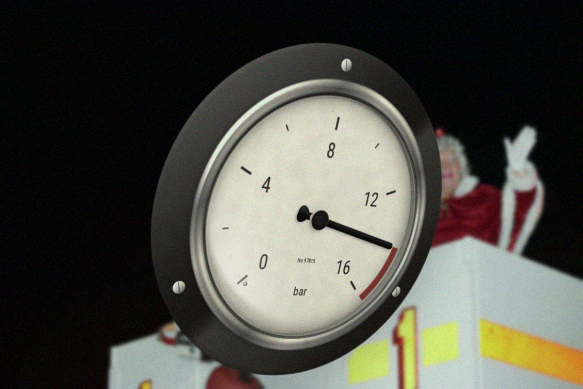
14 bar
